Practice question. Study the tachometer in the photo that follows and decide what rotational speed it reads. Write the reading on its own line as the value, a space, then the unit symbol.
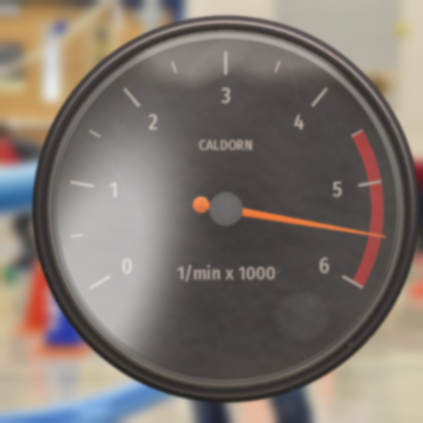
5500 rpm
